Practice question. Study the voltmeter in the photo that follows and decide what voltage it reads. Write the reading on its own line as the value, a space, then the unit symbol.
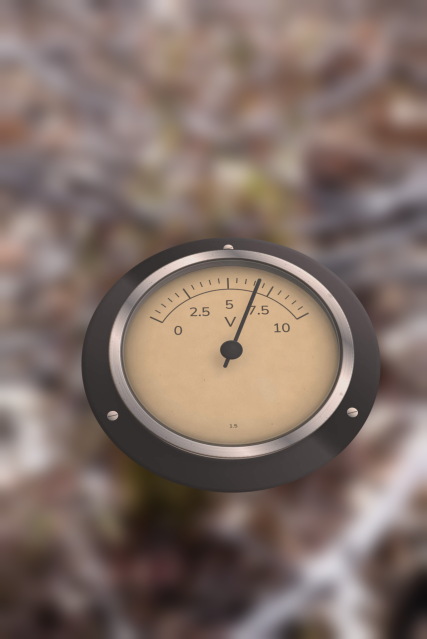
6.75 V
